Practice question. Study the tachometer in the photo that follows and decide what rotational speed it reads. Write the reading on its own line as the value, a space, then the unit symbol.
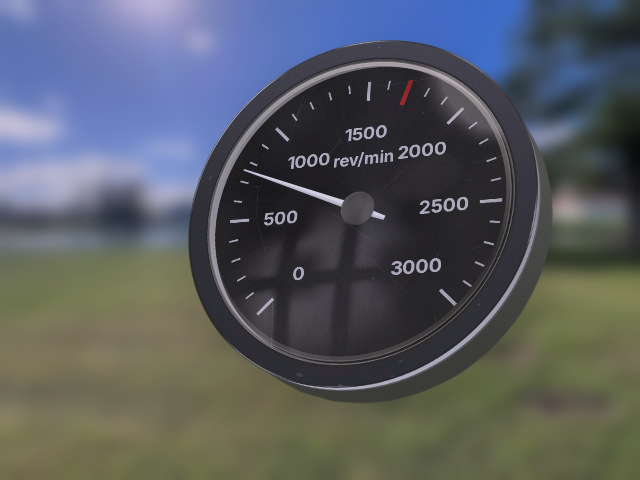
750 rpm
